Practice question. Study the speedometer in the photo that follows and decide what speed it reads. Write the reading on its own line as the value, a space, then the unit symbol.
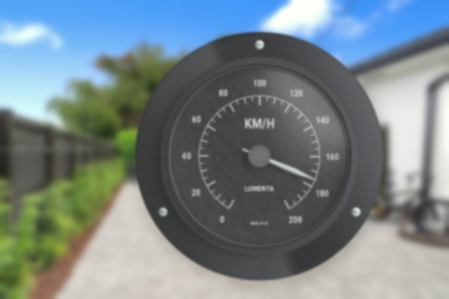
175 km/h
